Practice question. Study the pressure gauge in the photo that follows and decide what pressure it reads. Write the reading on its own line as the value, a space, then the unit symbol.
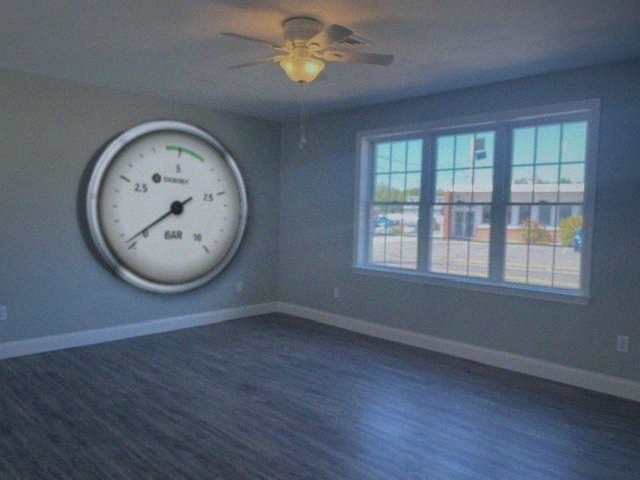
0.25 bar
